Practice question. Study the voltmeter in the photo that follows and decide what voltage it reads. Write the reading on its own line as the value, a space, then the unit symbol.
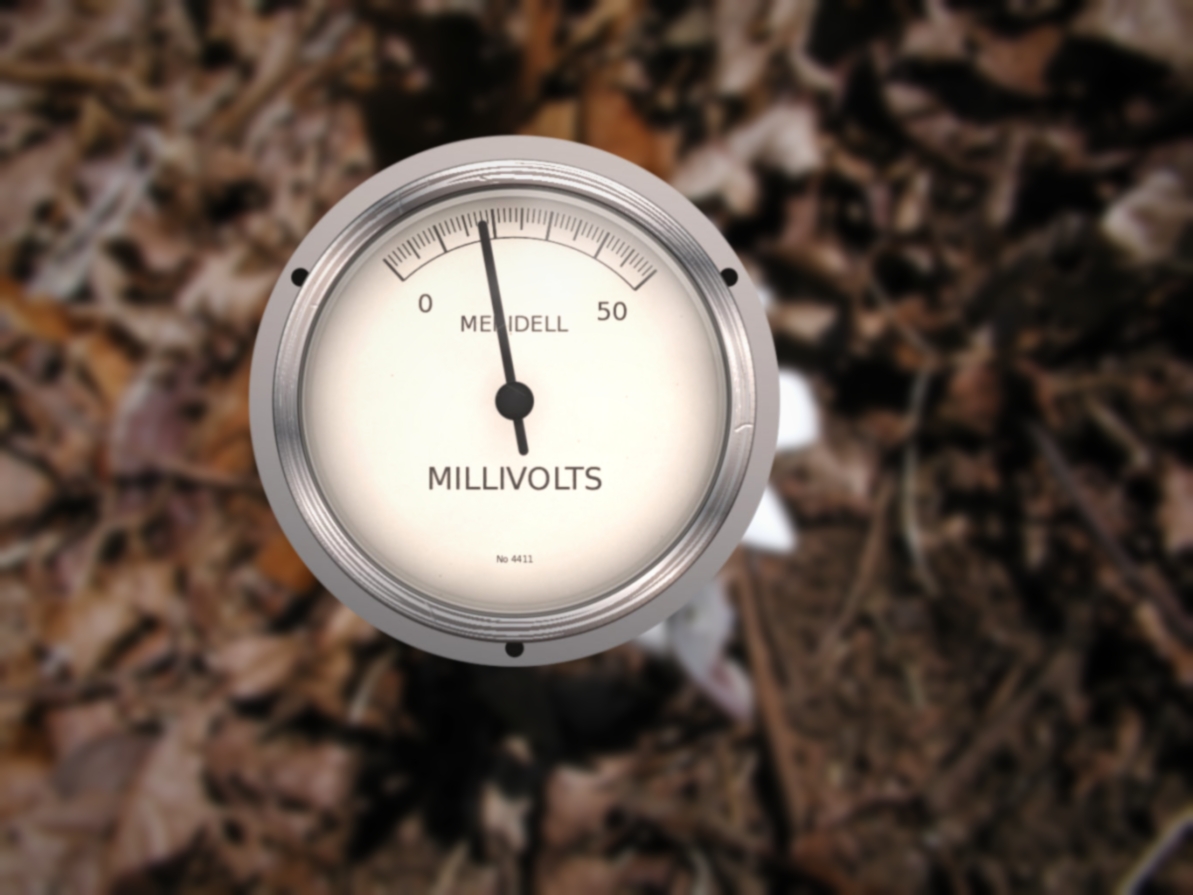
18 mV
